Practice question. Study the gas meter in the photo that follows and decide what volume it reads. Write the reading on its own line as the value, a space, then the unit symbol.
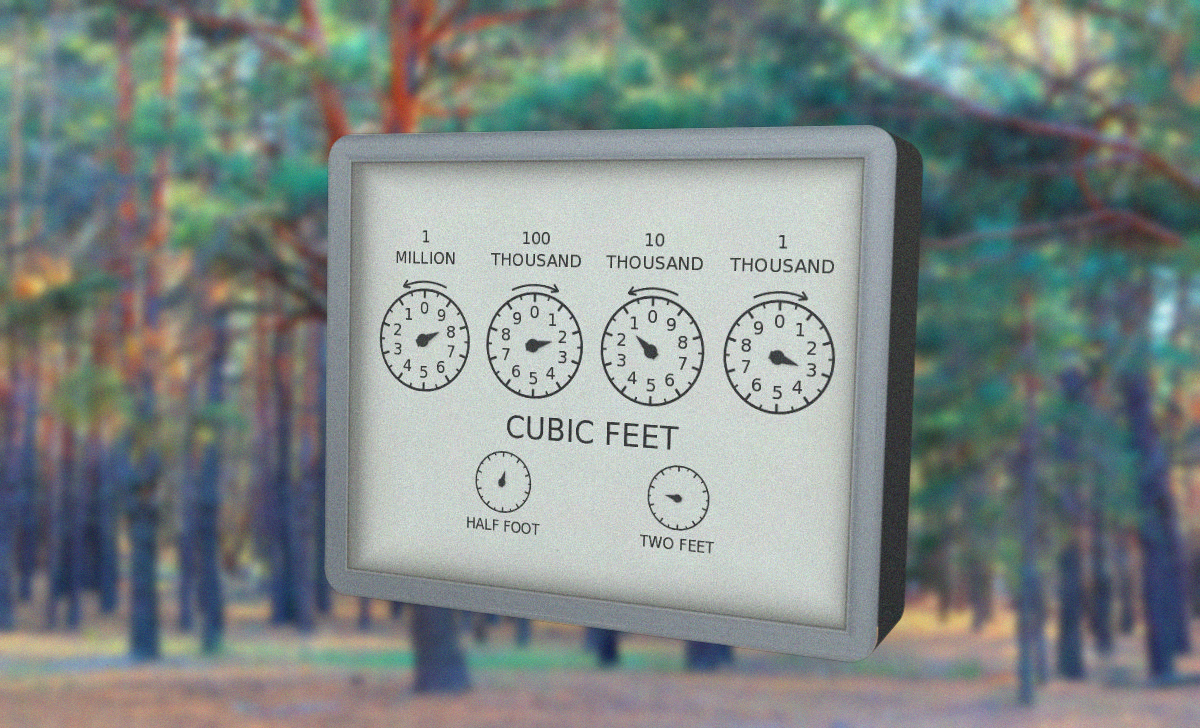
821300 ft³
